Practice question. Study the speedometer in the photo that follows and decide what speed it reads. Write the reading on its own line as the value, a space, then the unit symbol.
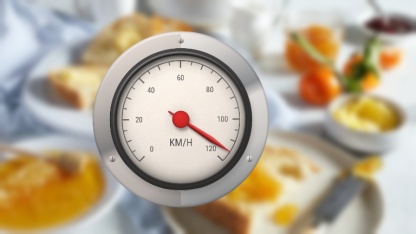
115 km/h
